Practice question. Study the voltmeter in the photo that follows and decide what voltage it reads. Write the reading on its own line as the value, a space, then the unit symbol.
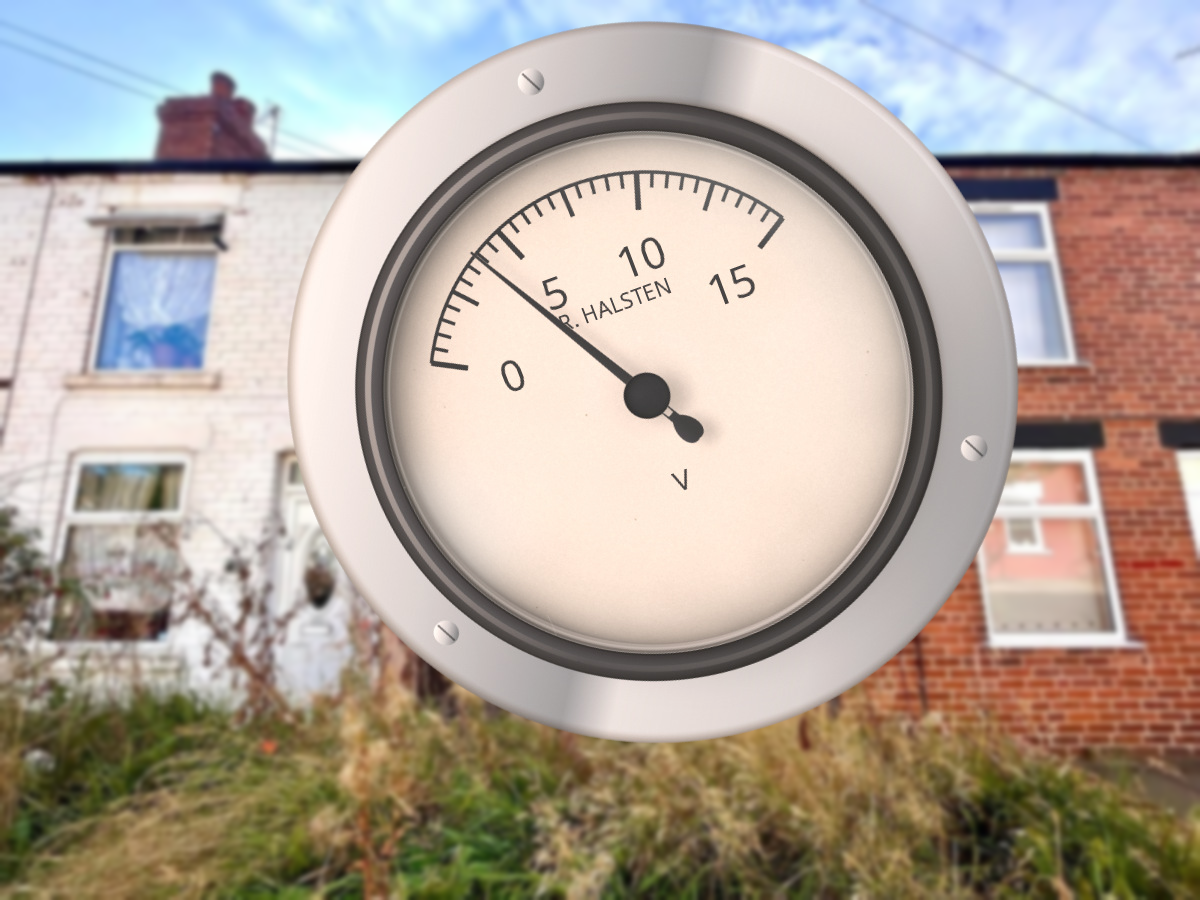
4 V
